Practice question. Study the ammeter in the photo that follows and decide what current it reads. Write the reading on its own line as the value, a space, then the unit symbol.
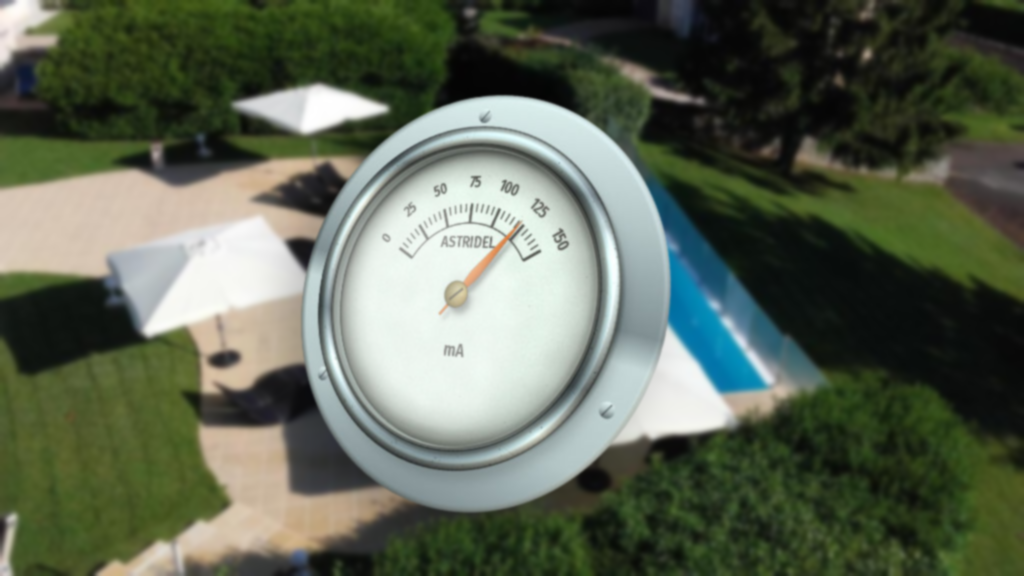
125 mA
